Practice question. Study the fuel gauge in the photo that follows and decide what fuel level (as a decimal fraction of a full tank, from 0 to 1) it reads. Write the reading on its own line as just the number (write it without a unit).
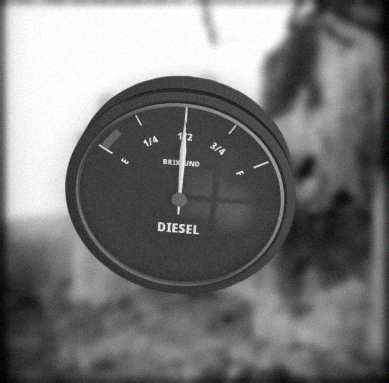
0.5
